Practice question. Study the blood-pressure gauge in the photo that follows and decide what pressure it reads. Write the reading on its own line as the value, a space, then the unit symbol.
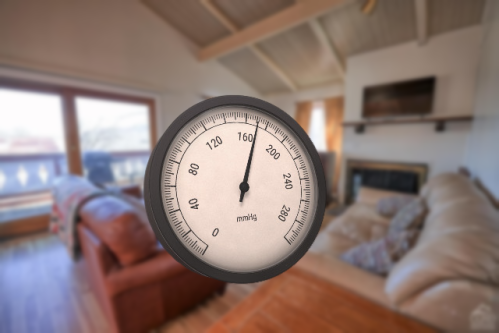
170 mmHg
